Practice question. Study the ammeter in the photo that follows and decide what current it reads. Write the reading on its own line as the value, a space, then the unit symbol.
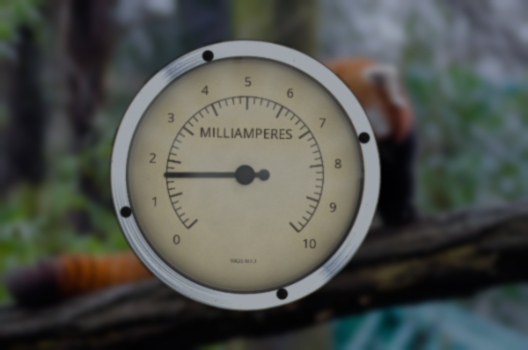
1.6 mA
